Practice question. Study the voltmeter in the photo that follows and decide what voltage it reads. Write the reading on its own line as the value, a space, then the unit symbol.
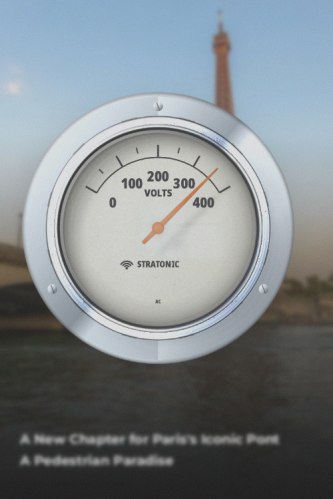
350 V
